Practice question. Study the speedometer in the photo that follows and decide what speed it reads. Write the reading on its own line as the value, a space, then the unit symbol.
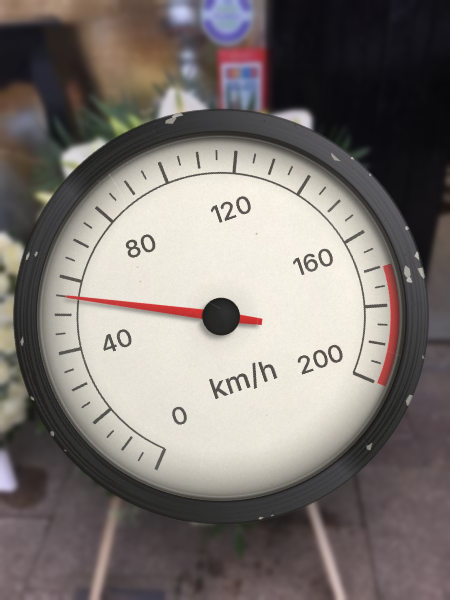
55 km/h
